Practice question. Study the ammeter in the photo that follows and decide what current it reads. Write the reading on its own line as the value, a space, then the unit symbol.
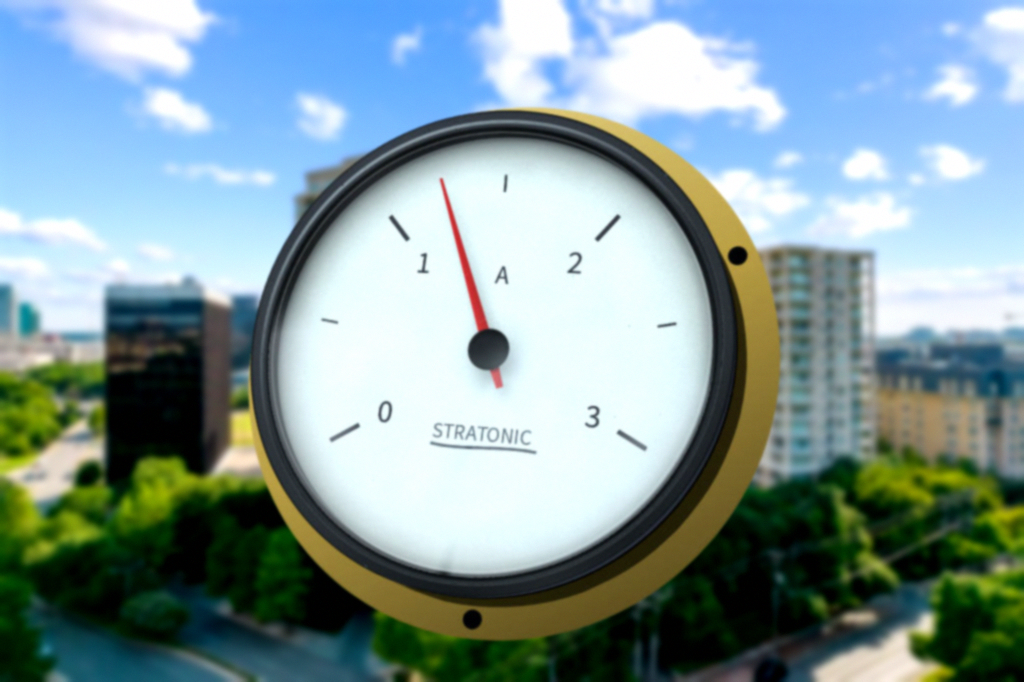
1.25 A
